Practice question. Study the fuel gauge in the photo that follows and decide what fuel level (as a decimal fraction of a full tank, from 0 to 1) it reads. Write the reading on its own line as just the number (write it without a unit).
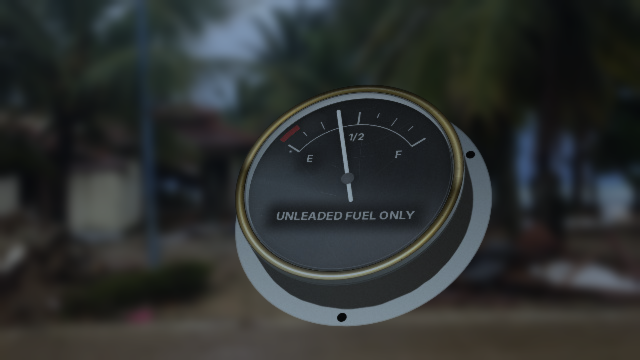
0.375
